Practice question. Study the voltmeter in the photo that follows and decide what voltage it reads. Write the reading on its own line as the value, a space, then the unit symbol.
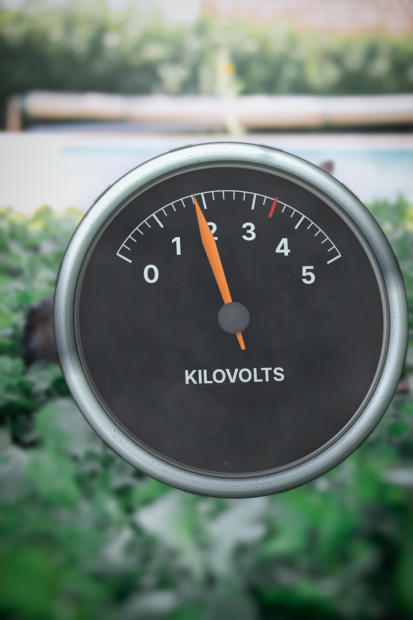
1.8 kV
